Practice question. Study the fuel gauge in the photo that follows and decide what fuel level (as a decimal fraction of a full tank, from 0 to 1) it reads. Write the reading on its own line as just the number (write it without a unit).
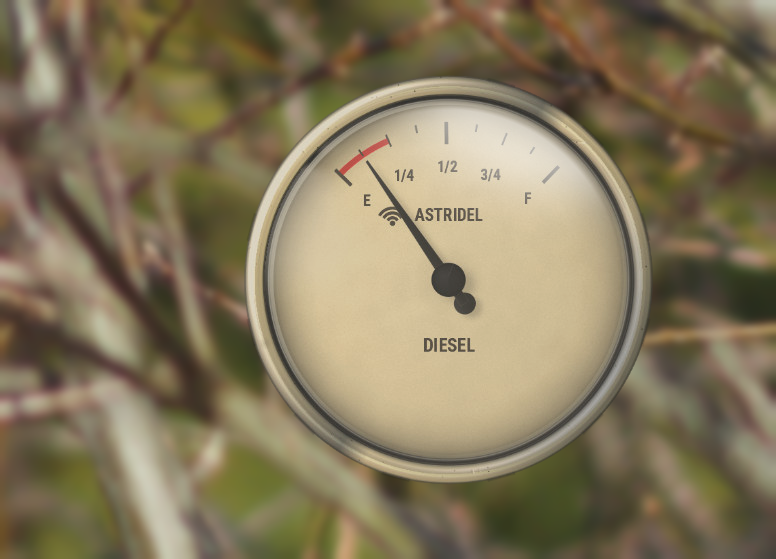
0.125
